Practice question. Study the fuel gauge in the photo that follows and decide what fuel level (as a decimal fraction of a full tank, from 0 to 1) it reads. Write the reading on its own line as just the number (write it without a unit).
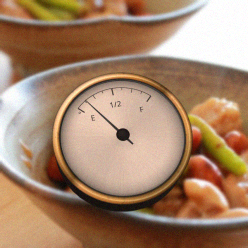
0.125
